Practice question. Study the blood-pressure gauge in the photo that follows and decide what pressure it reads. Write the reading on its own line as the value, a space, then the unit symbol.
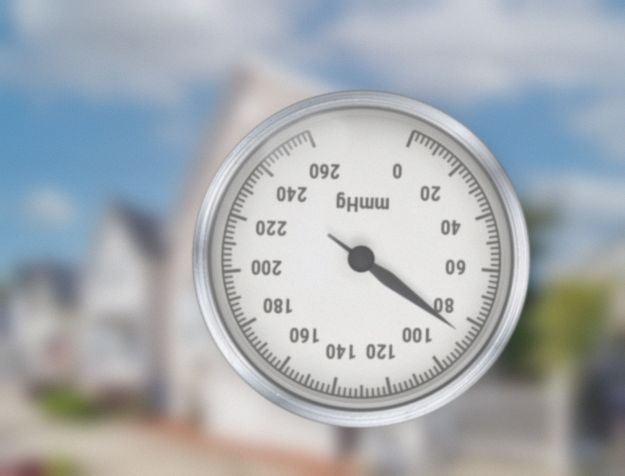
86 mmHg
